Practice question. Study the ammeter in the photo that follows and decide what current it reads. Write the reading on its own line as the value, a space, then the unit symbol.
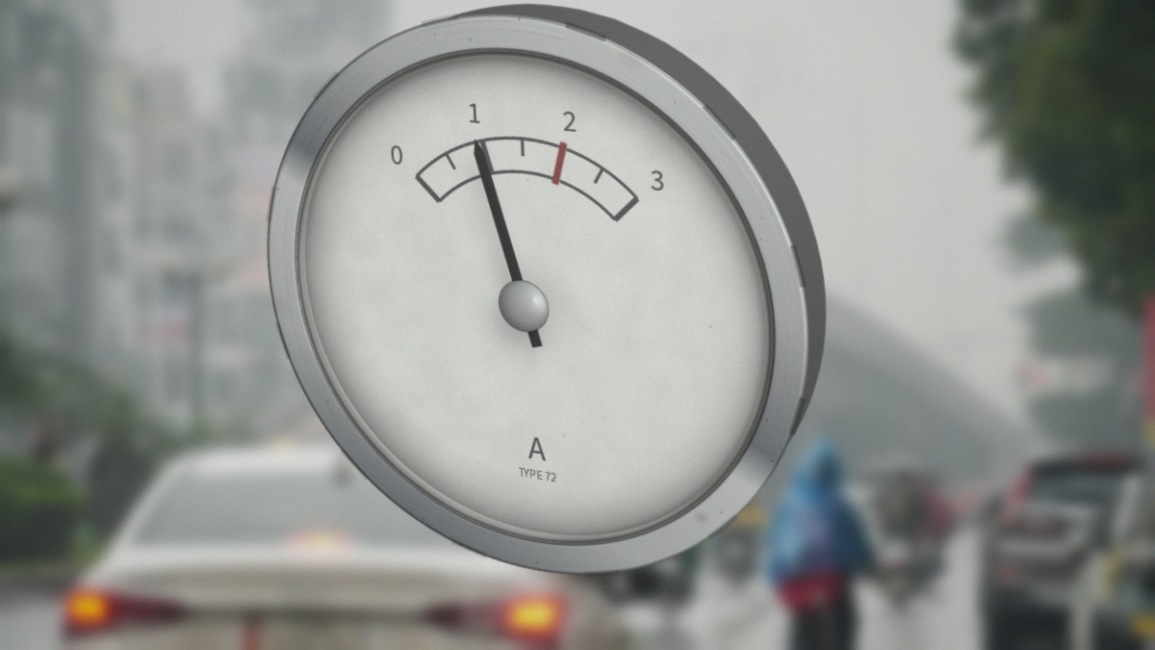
1 A
